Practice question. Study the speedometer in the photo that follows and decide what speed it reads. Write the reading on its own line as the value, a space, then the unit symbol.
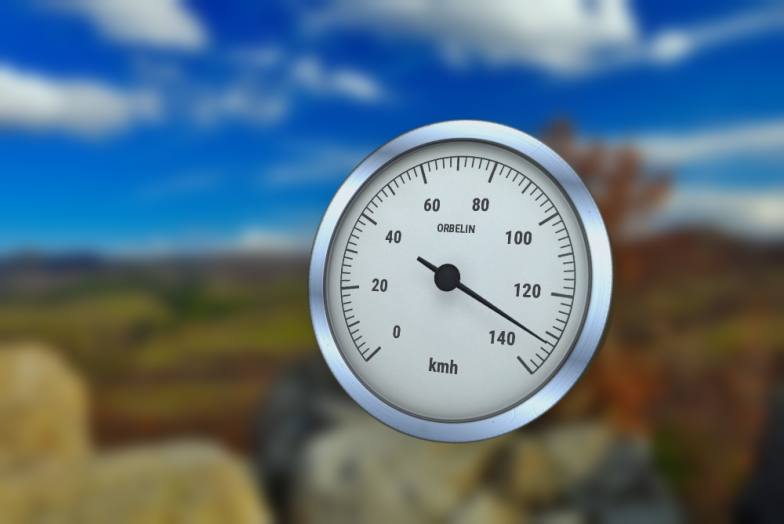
132 km/h
